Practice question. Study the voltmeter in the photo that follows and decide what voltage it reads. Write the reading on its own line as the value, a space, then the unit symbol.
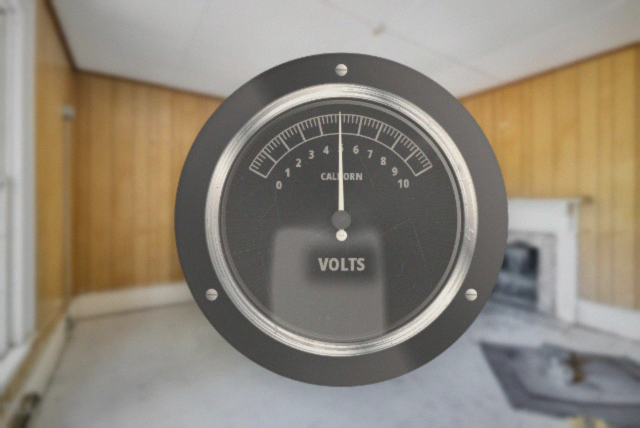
5 V
